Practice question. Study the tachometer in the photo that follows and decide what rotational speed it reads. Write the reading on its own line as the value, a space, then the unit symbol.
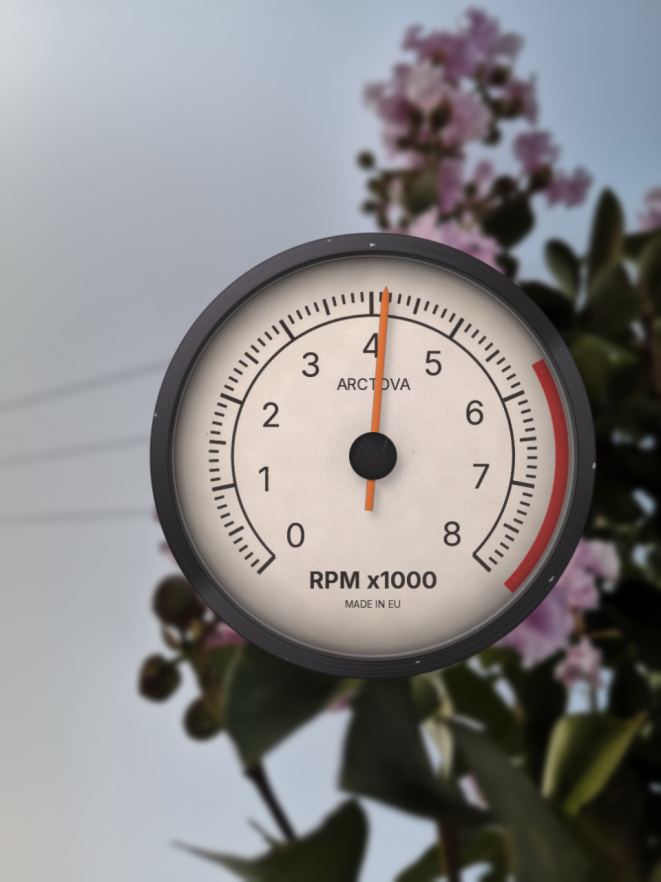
4150 rpm
